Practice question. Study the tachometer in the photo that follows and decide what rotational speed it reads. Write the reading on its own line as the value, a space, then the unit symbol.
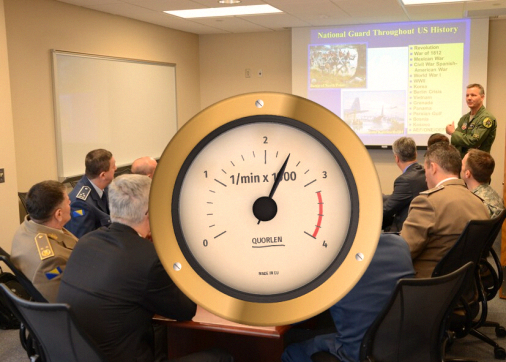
2400 rpm
